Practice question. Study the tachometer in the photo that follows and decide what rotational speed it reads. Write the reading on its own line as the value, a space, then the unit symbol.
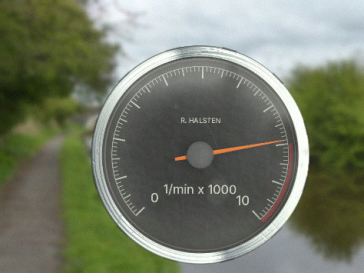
7900 rpm
